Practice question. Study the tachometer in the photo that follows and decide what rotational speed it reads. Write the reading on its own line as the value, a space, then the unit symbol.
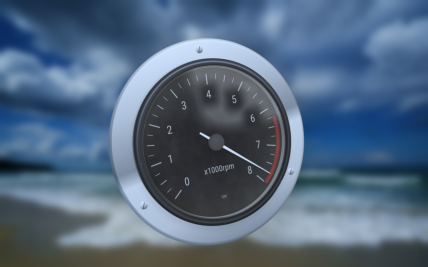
7750 rpm
